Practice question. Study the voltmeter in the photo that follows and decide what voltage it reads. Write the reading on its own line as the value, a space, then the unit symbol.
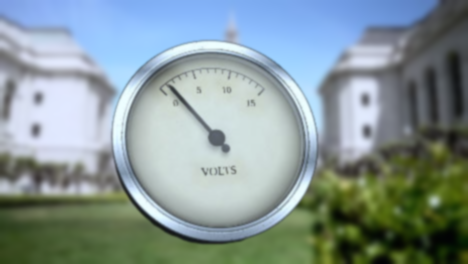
1 V
